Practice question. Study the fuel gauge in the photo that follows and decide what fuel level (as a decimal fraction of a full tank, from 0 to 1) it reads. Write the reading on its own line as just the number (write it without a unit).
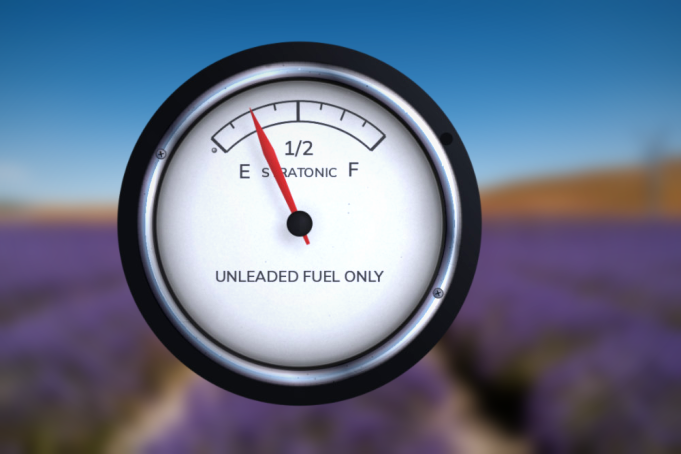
0.25
